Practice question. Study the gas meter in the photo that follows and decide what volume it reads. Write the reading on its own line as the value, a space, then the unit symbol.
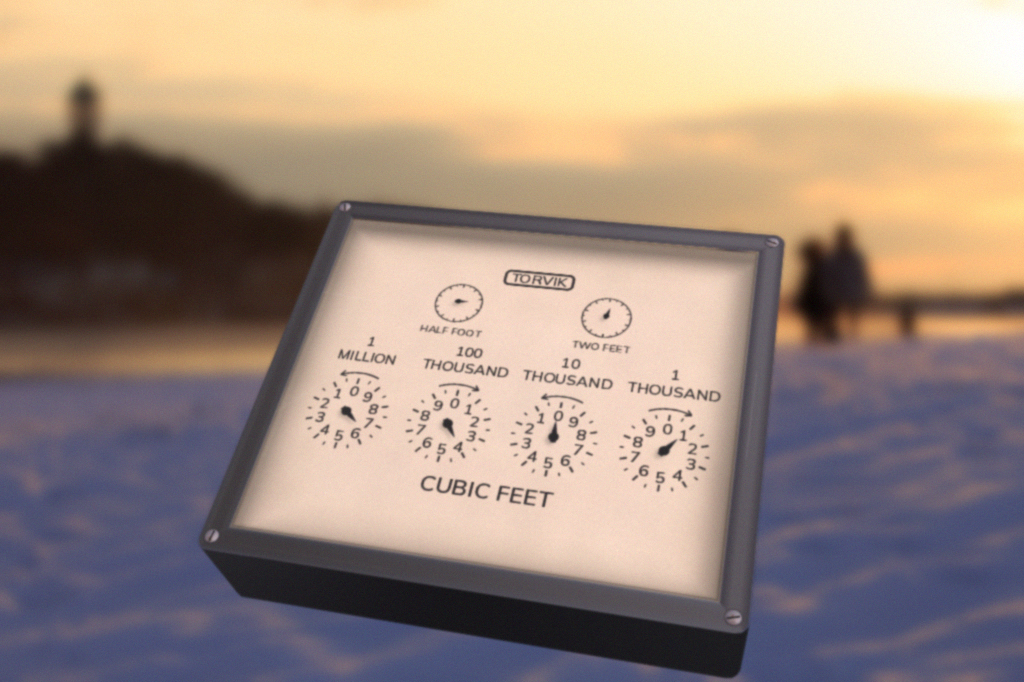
640100 ft³
